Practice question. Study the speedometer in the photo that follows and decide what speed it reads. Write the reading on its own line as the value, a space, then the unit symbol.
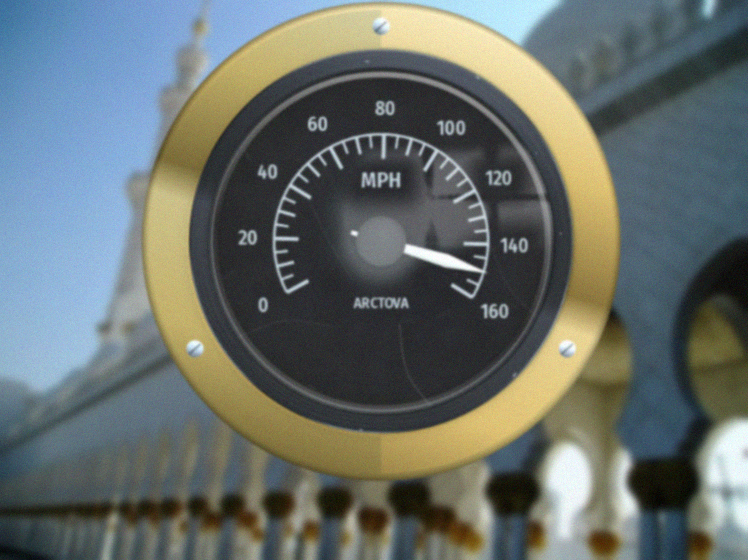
150 mph
